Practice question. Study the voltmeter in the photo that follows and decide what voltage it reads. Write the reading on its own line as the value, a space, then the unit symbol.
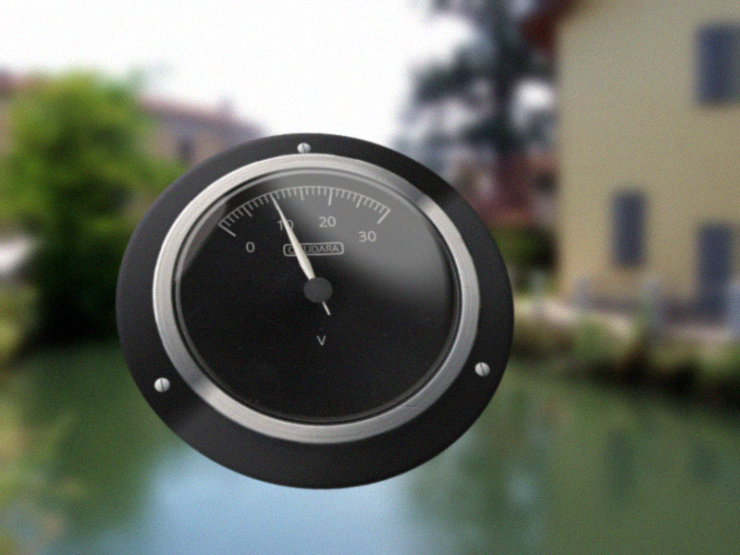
10 V
